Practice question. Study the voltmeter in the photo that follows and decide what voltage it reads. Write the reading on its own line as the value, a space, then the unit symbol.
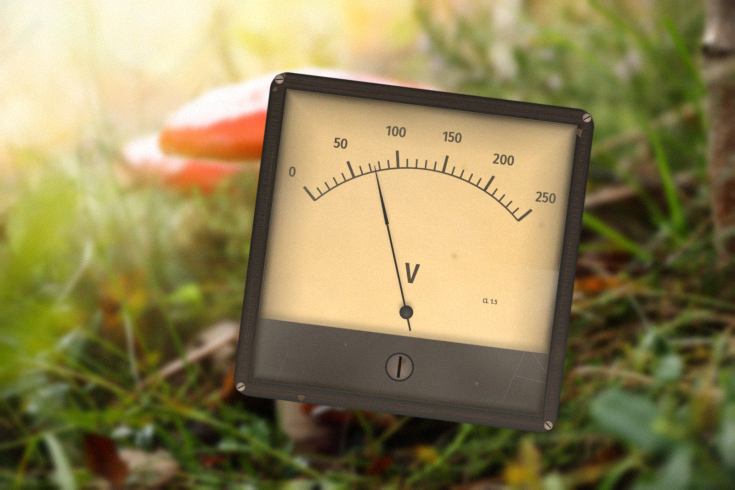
75 V
